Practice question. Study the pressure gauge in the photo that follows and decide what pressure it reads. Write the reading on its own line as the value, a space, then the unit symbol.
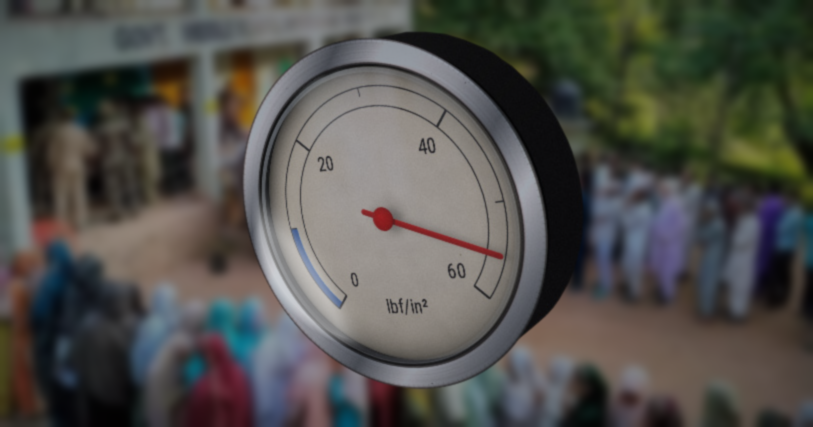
55 psi
